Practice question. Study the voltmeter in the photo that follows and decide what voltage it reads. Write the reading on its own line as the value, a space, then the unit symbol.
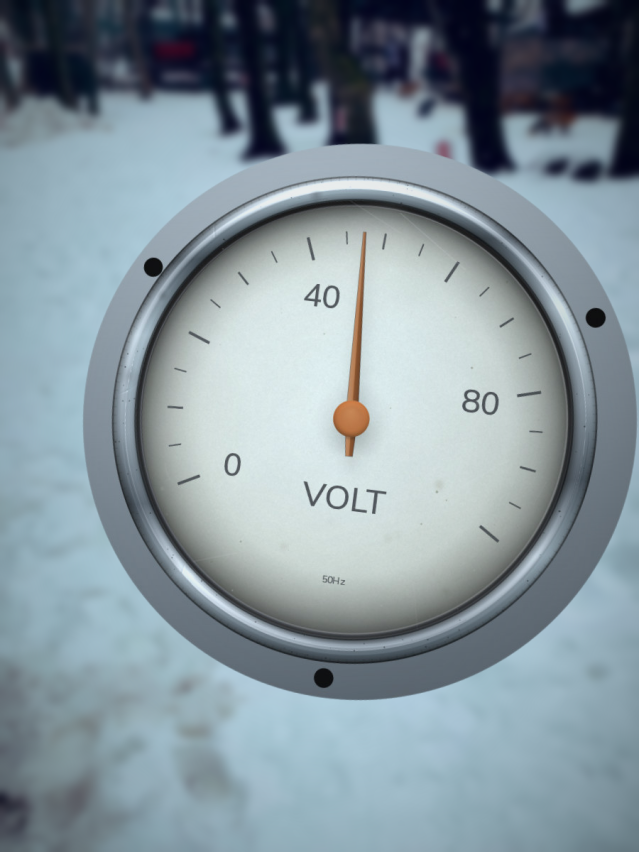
47.5 V
